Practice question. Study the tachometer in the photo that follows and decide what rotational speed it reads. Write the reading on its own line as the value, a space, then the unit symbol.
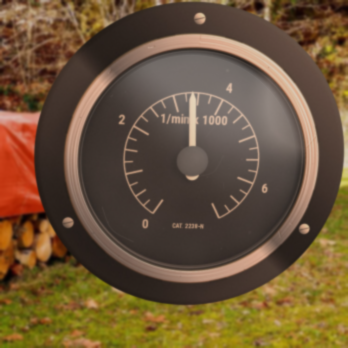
3375 rpm
